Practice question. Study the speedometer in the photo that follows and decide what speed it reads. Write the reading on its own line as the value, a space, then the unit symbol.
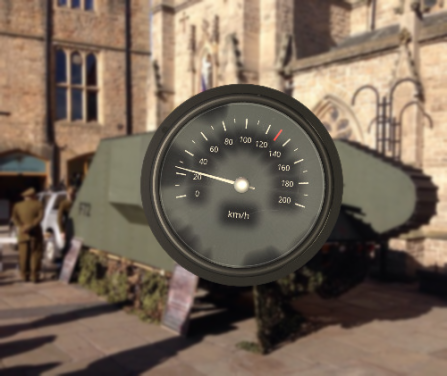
25 km/h
